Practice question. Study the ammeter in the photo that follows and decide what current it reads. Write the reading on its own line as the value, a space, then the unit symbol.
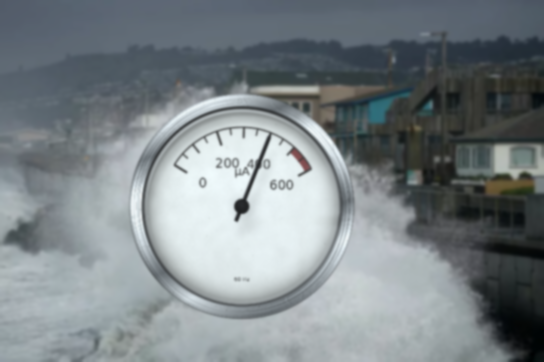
400 µA
